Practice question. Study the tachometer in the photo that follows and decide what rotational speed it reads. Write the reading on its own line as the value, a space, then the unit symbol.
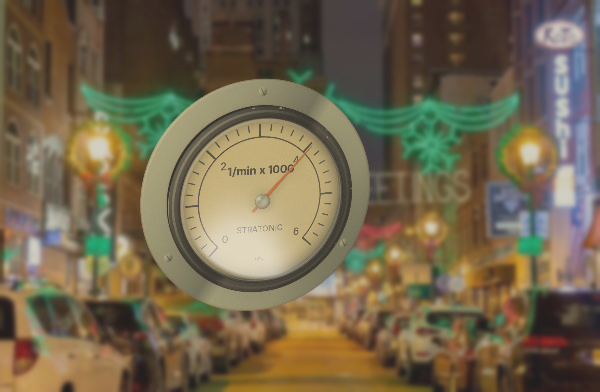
4000 rpm
